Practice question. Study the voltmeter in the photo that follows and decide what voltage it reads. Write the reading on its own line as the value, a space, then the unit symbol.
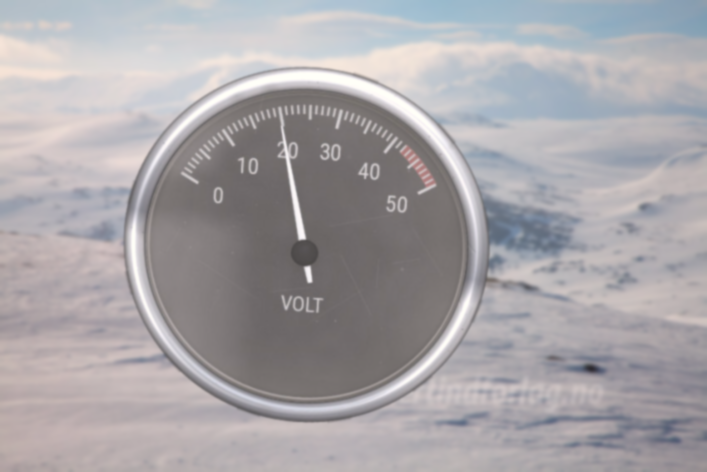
20 V
